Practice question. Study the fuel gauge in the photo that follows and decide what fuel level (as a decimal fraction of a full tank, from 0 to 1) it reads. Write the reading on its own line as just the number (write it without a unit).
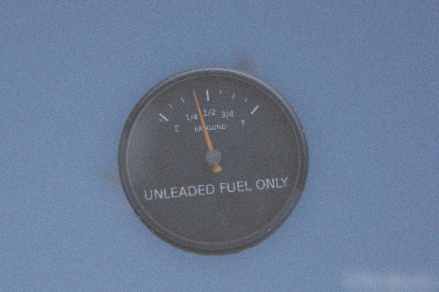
0.375
